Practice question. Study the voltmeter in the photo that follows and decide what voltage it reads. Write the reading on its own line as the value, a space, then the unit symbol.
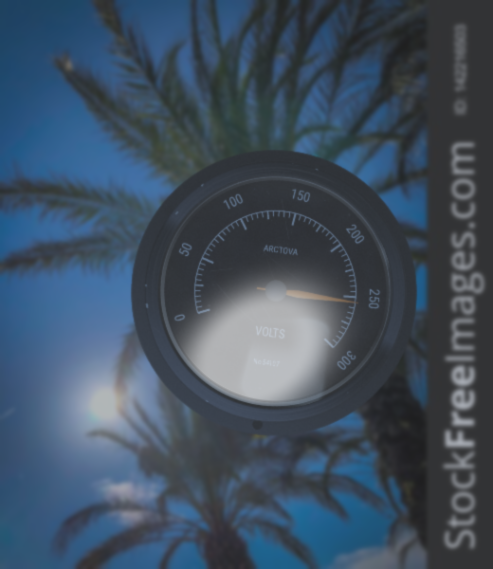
255 V
